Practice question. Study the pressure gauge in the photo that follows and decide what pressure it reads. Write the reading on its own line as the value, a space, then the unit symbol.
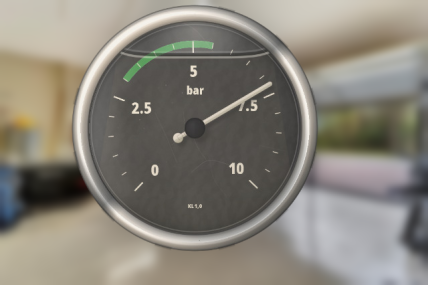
7.25 bar
